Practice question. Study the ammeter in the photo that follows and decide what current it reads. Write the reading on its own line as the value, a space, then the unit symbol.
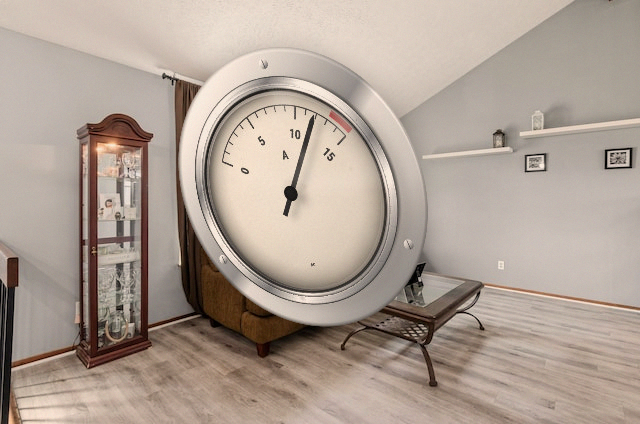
12 A
